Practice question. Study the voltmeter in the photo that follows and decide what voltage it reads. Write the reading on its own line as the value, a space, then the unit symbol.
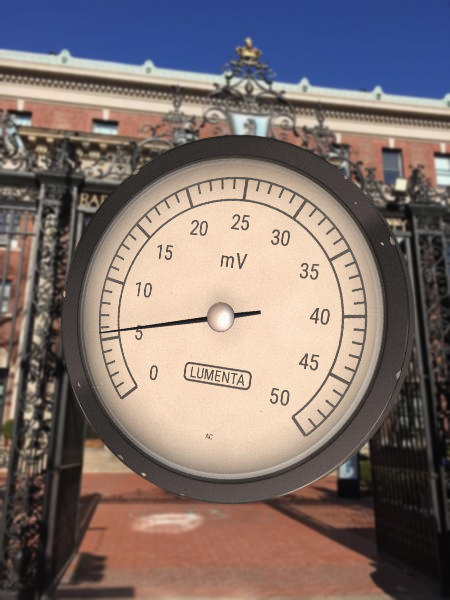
5.5 mV
